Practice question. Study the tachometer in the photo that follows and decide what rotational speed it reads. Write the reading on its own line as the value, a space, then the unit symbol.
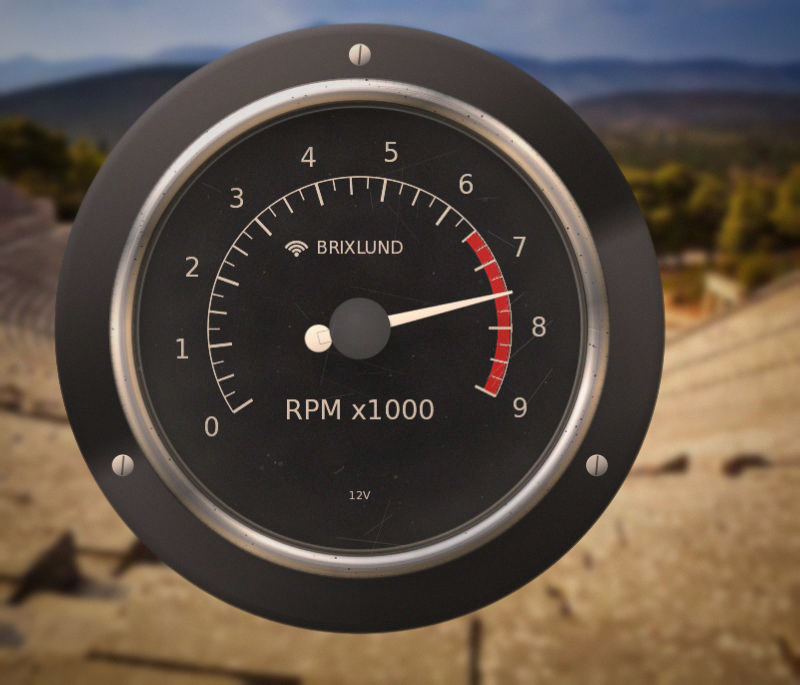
7500 rpm
